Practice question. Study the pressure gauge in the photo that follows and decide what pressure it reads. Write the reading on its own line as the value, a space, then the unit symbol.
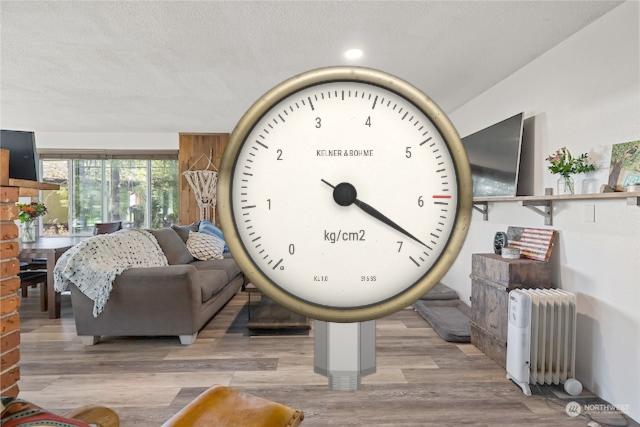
6.7 kg/cm²
